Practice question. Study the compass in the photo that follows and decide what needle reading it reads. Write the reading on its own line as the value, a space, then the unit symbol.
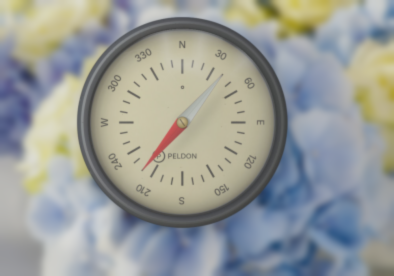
220 °
